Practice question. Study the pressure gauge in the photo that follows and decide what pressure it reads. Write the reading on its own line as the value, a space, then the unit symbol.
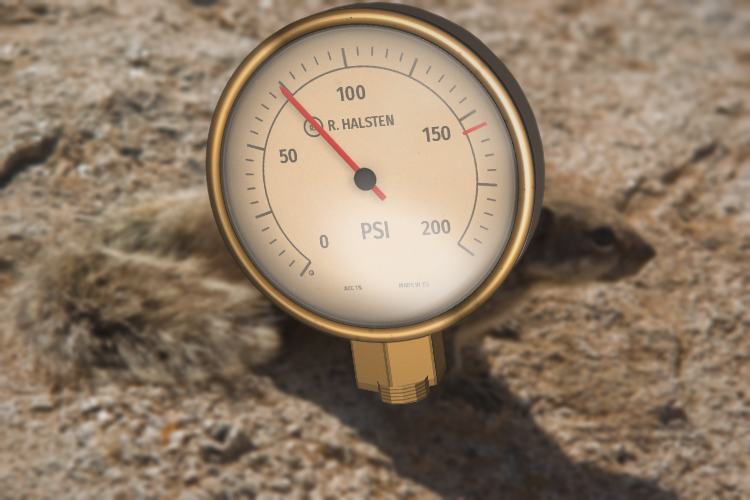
75 psi
